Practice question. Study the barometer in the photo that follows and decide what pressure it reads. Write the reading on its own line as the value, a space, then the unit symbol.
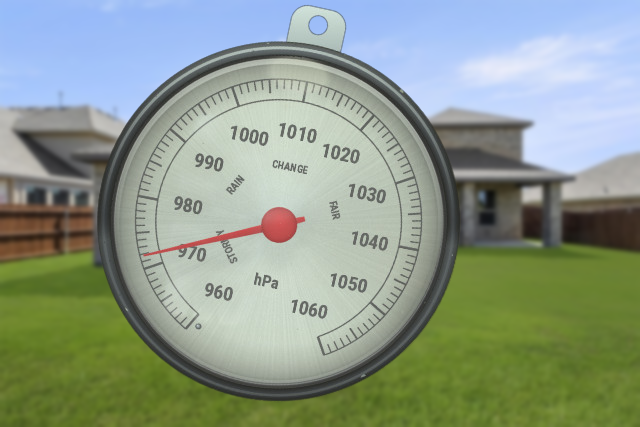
972 hPa
